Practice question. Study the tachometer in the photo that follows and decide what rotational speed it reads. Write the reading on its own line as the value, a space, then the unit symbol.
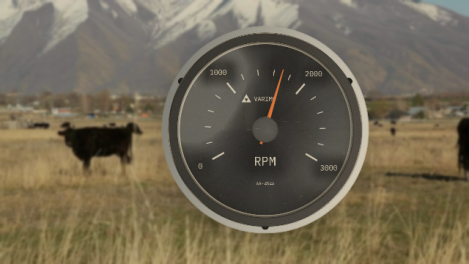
1700 rpm
